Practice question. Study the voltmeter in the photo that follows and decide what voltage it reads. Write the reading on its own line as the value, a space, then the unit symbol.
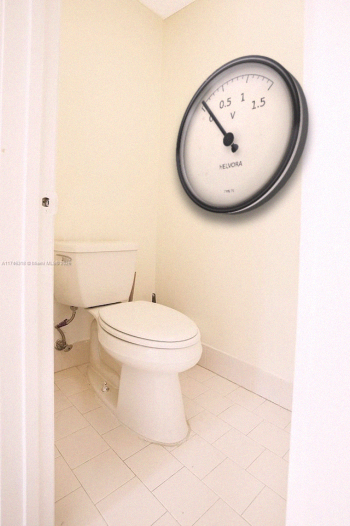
0.1 V
